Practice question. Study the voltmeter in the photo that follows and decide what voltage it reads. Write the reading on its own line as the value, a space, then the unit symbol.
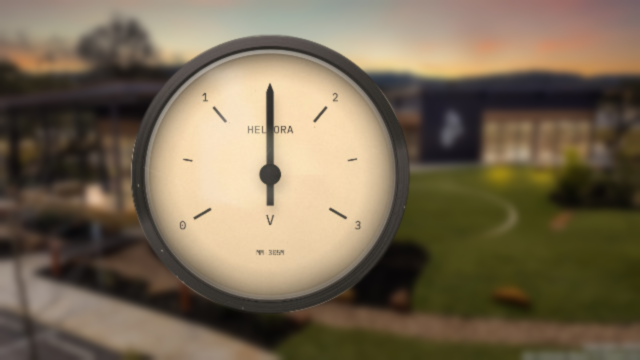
1.5 V
